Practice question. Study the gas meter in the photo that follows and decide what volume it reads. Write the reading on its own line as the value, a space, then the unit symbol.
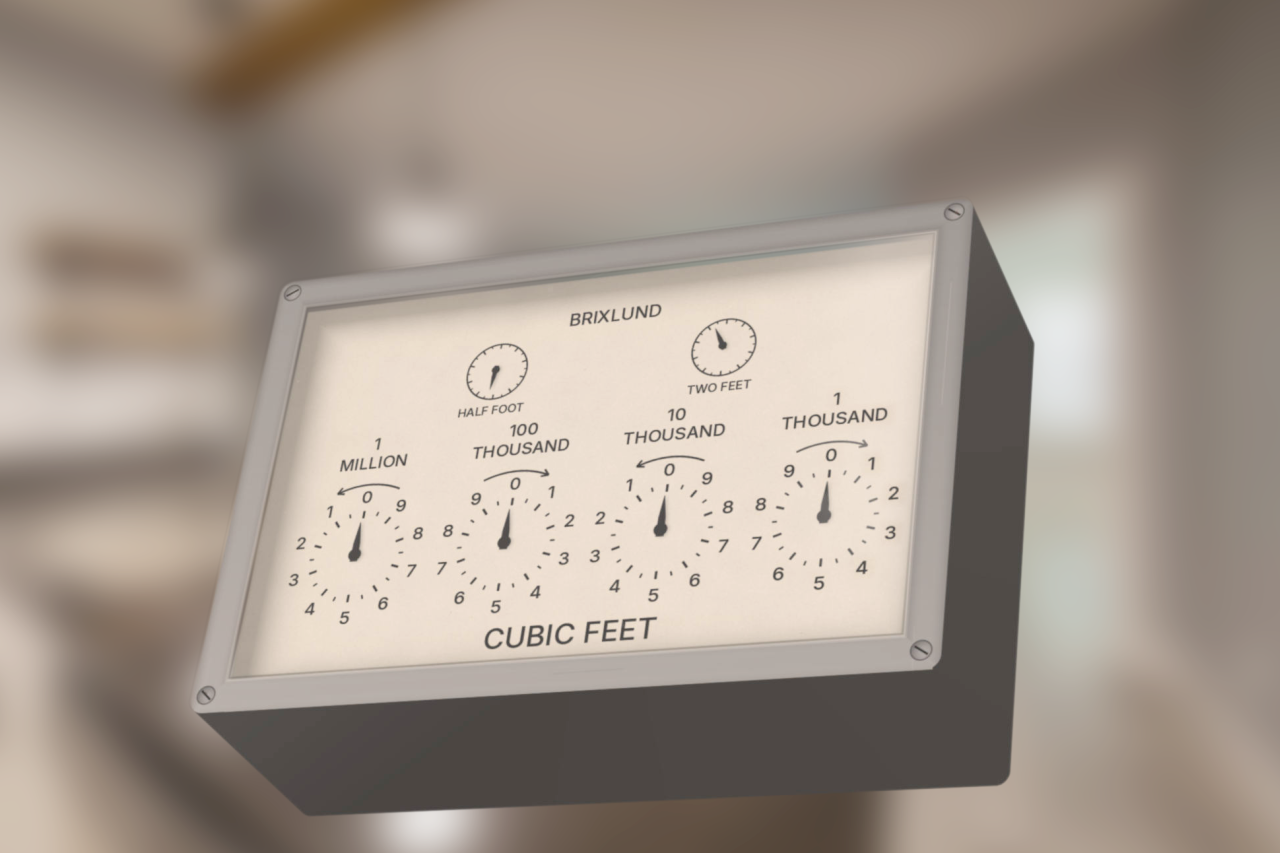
0 ft³
